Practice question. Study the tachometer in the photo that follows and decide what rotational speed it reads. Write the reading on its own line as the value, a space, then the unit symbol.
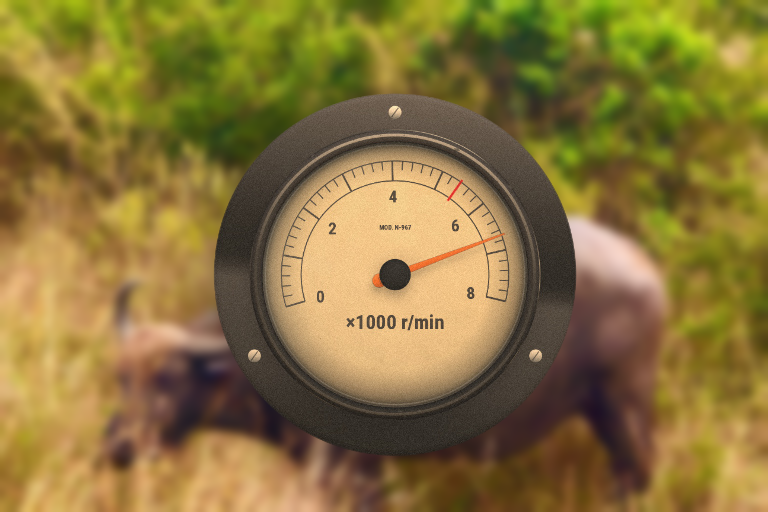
6700 rpm
